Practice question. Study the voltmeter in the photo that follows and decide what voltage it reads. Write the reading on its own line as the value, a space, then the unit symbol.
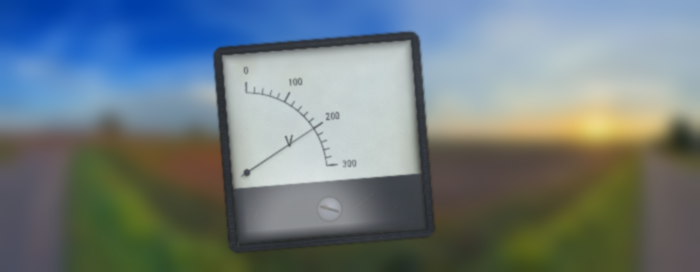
200 V
